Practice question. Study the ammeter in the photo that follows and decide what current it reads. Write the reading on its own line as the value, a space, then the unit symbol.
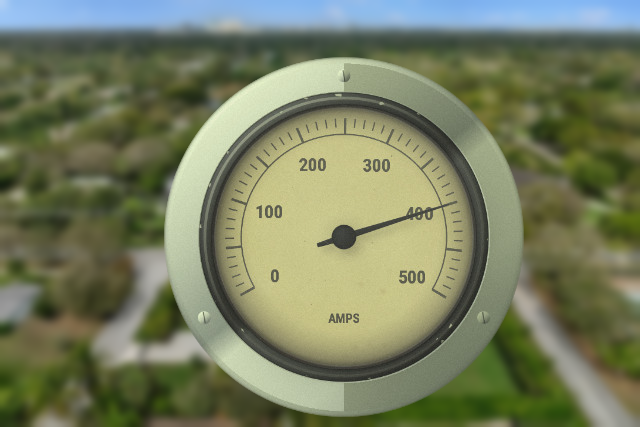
400 A
